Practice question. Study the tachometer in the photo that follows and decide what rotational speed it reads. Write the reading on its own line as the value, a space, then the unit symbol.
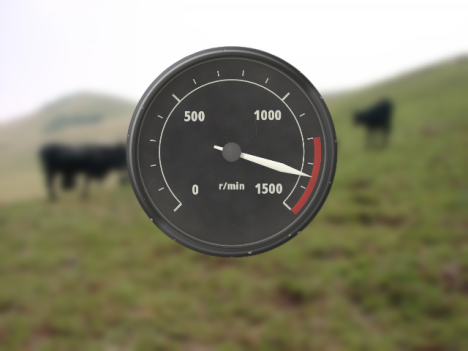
1350 rpm
